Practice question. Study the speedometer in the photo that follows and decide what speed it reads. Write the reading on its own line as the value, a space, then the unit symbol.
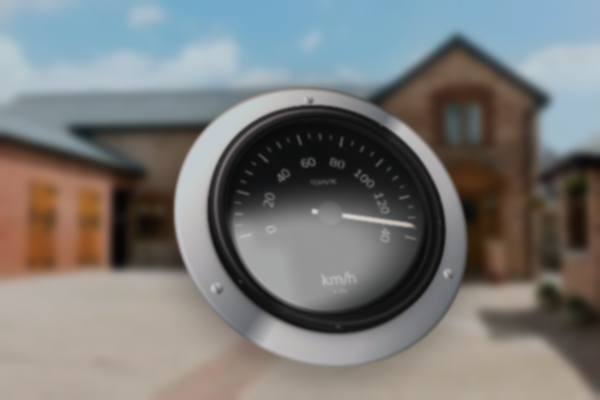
135 km/h
